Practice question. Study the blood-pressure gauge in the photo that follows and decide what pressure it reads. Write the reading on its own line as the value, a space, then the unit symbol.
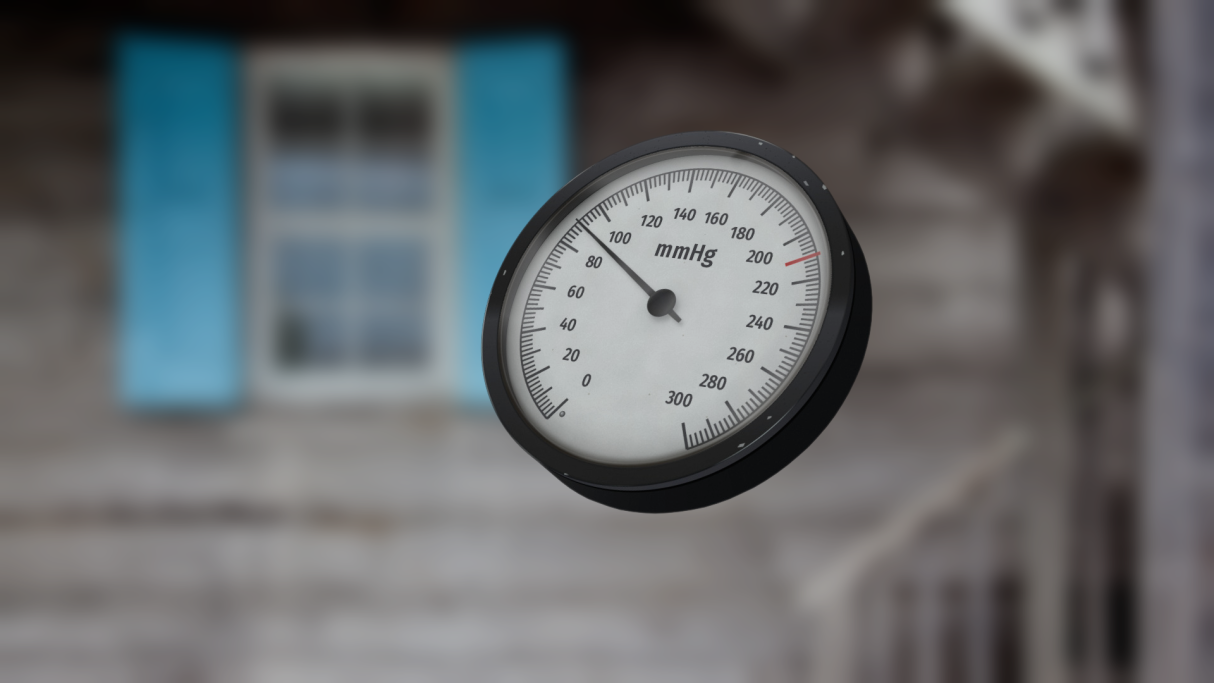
90 mmHg
